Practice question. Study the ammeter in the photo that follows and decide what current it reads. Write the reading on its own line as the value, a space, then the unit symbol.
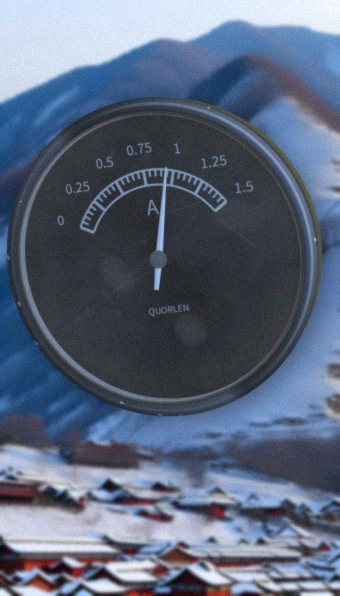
0.95 A
